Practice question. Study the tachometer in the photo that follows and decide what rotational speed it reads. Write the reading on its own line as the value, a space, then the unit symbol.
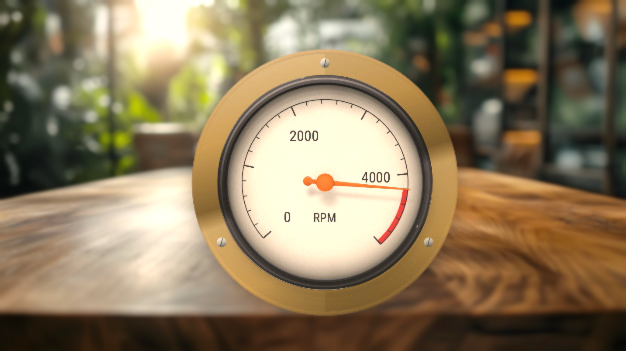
4200 rpm
